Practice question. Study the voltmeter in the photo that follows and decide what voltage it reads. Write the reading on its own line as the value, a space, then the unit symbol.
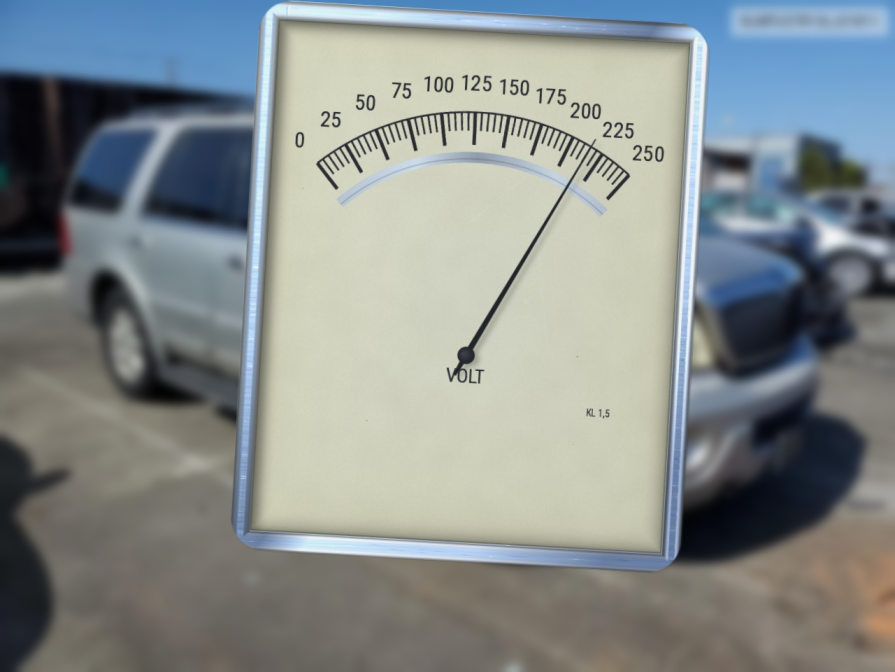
215 V
